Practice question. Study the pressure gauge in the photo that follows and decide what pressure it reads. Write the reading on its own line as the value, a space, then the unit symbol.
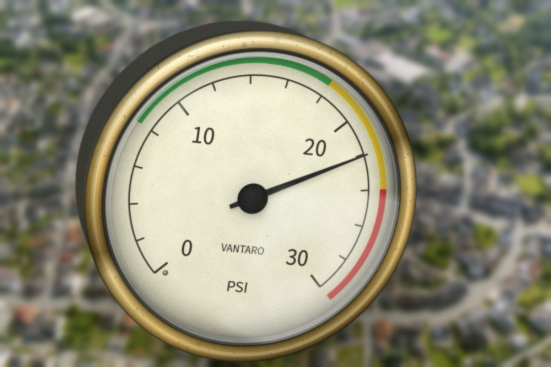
22 psi
